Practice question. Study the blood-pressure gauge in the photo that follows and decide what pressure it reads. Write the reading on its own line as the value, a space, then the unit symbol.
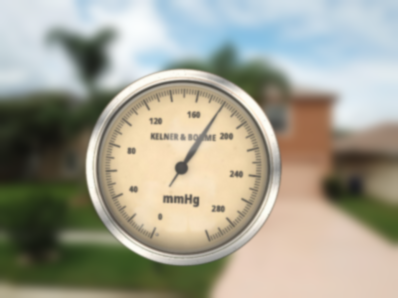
180 mmHg
